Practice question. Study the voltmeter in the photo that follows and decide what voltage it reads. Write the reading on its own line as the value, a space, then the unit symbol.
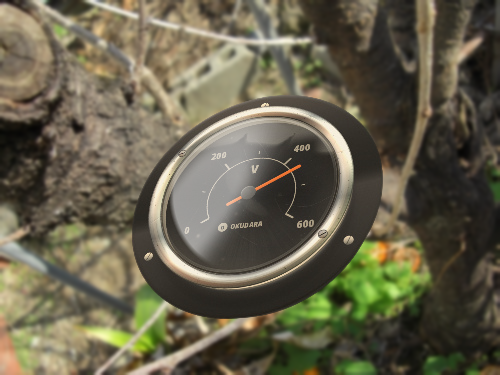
450 V
